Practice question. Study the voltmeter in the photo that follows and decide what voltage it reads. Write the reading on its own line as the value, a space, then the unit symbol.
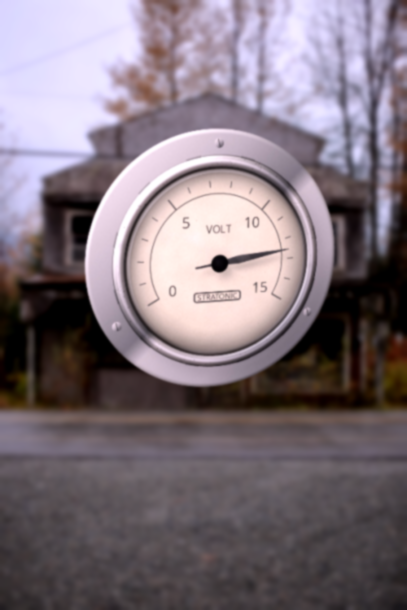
12.5 V
